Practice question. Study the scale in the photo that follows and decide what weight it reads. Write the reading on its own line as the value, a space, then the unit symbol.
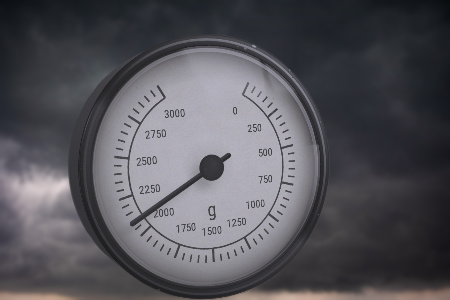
2100 g
